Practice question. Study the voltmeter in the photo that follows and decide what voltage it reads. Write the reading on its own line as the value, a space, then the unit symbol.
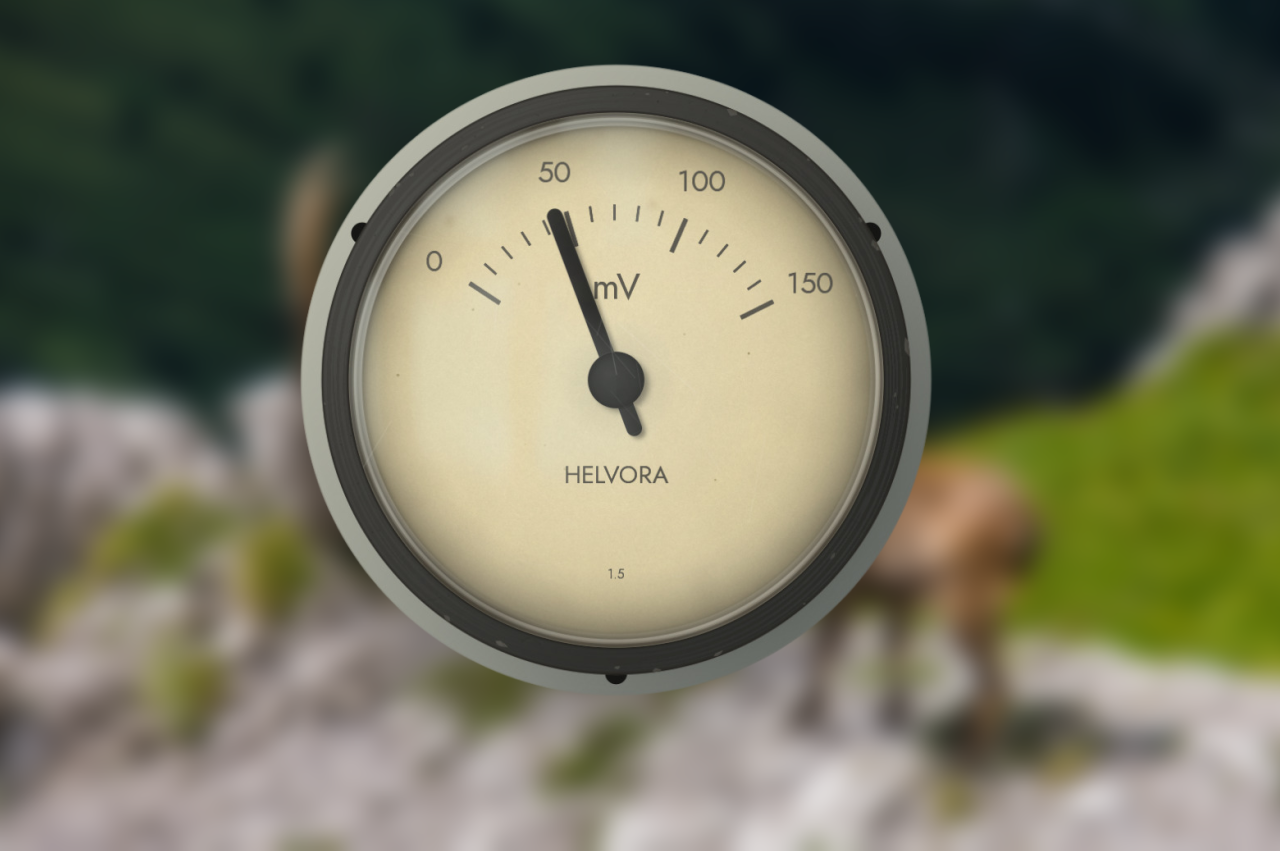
45 mV
